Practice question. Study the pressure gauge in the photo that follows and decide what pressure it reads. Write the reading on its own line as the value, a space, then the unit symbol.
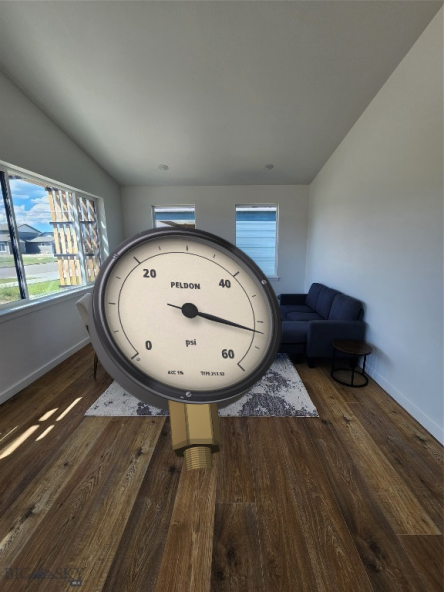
52.5 psi
